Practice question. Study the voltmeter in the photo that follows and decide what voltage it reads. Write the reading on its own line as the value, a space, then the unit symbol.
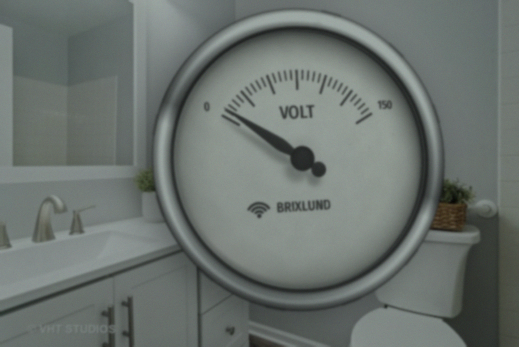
5 V
